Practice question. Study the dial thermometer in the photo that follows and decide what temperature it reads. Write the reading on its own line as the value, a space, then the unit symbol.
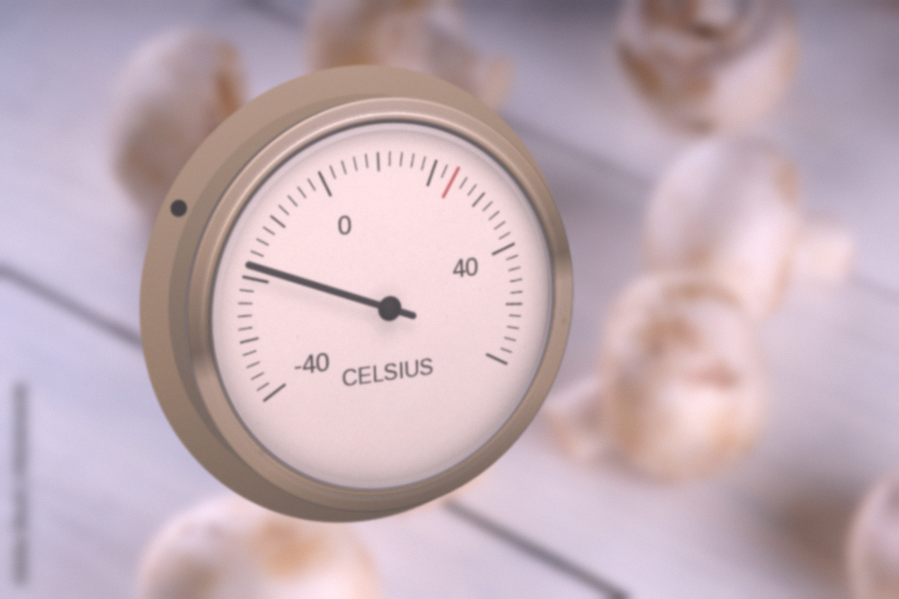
-18 °C
